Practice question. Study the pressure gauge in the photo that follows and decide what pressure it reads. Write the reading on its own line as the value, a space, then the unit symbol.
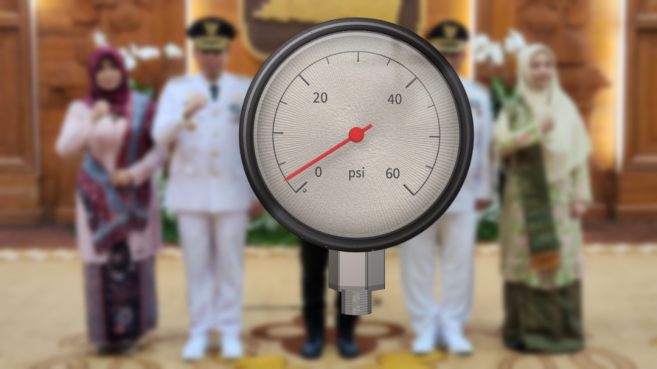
2.5 psi
